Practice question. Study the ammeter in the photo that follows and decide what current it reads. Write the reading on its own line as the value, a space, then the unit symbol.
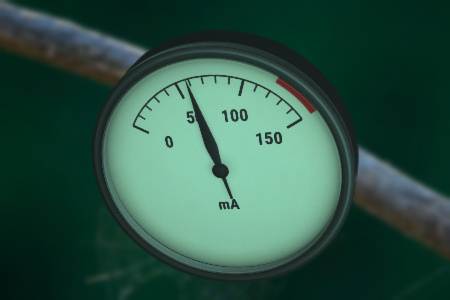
60 mA
